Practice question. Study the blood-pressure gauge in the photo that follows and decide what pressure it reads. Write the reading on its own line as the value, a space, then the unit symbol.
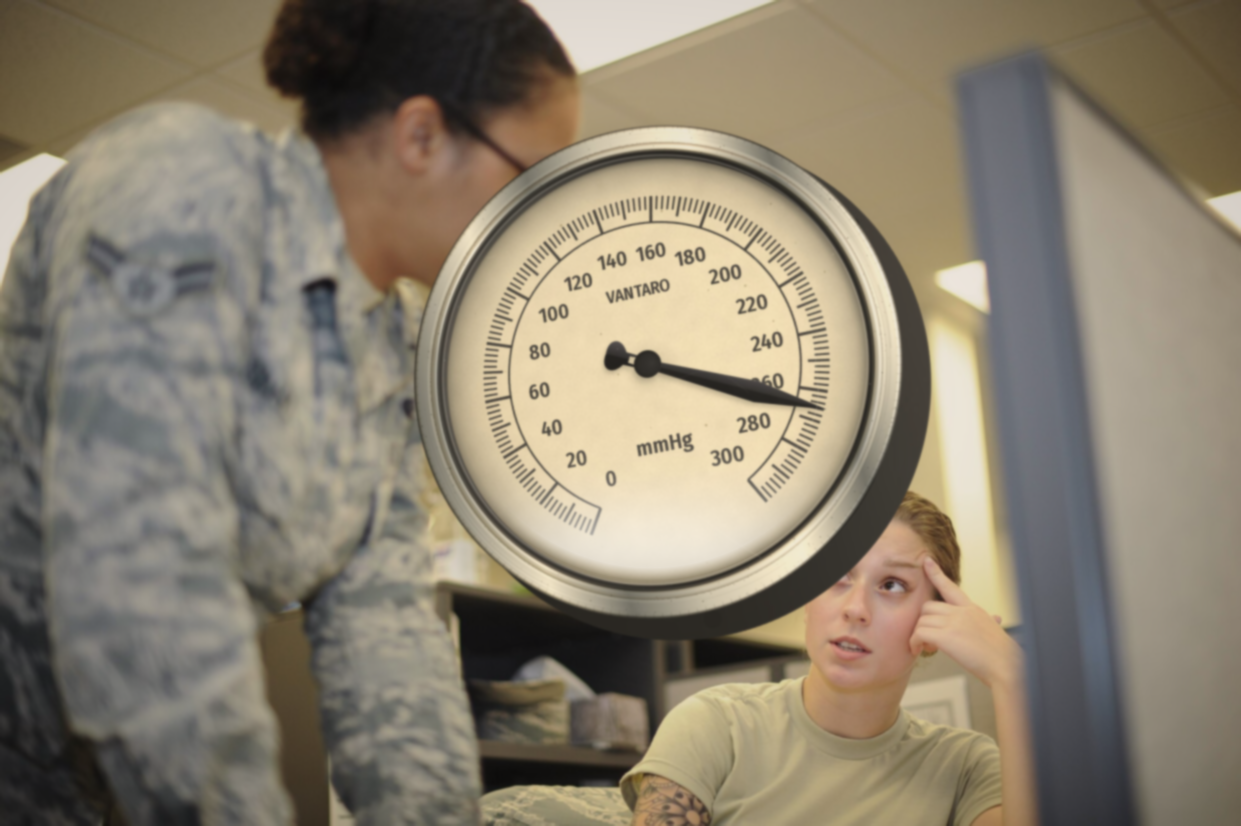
266 mmHg
